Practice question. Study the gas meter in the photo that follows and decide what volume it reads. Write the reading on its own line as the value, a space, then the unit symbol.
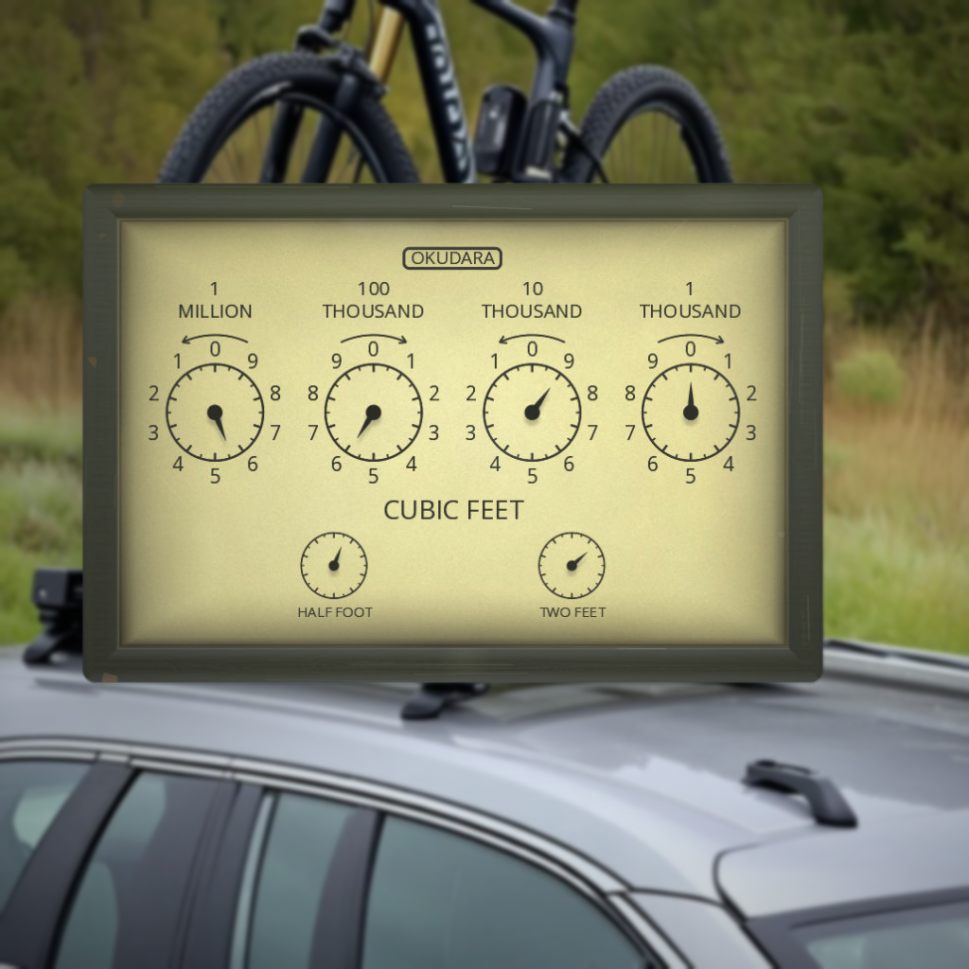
559000 ft³
